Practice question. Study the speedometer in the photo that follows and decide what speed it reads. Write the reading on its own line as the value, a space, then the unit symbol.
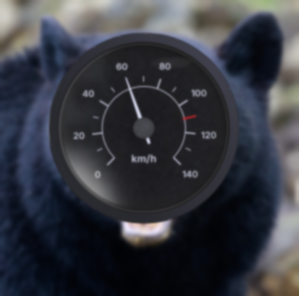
60 km/h
